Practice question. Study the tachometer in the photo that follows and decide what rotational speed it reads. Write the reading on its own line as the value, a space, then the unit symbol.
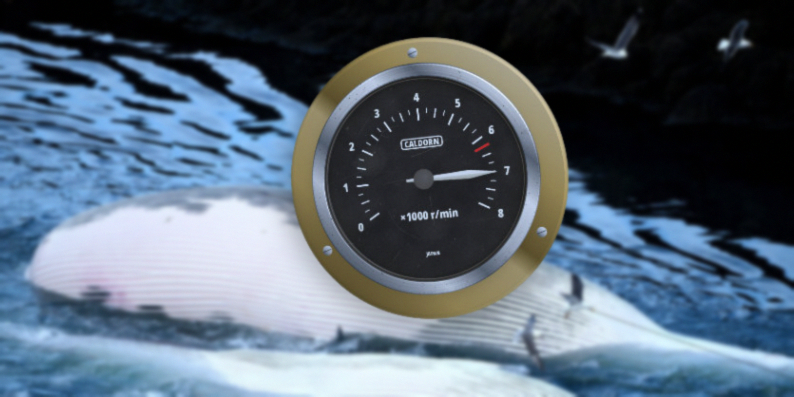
7000 rpm
